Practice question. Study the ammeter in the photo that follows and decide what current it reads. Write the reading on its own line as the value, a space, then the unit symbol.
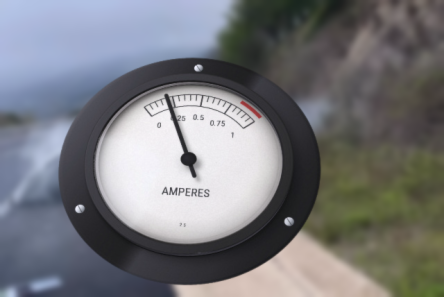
0.2 A
